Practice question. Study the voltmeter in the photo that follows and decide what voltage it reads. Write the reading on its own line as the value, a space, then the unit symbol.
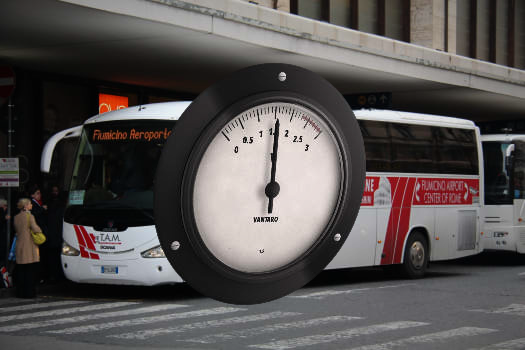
1.5 V
